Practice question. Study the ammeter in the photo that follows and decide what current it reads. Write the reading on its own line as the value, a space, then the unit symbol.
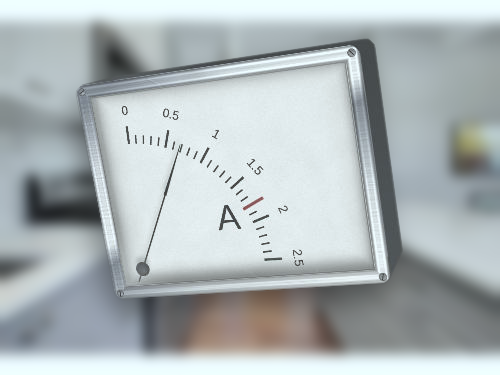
0.7 A
